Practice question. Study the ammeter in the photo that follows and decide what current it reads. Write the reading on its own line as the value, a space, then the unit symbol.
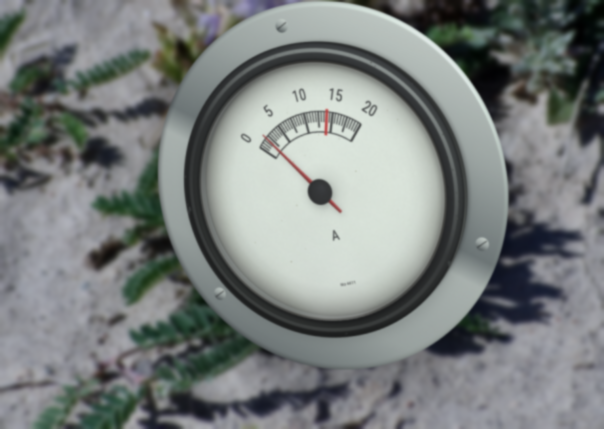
2.5 A
